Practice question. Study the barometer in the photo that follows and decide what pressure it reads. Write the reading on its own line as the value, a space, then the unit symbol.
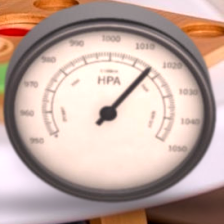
1015 hPa
